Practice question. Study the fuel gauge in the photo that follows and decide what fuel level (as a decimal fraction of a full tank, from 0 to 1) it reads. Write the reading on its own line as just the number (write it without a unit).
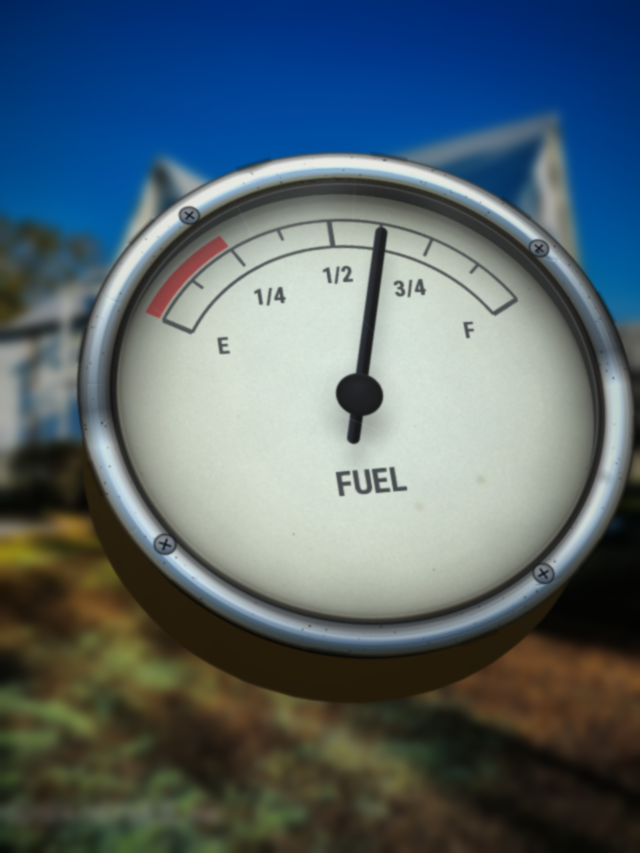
0.625
